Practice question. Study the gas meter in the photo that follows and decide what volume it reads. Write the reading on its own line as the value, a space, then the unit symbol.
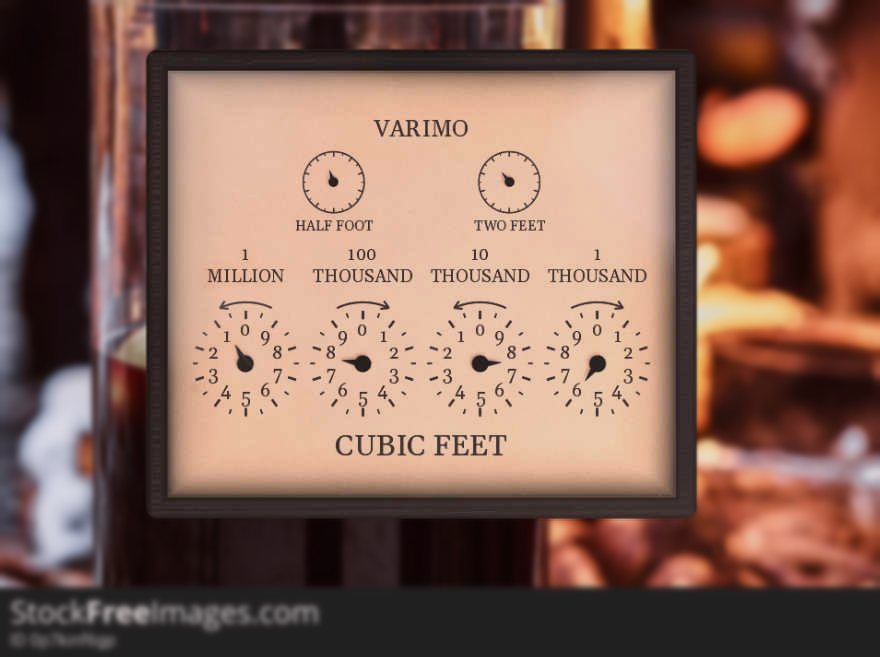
77600 ft³
